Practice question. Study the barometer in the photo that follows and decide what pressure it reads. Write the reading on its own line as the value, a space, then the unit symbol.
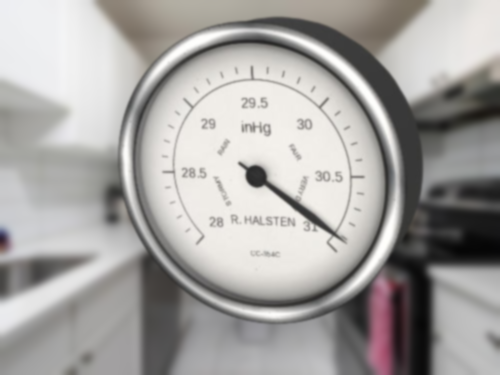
30.9 inHg
